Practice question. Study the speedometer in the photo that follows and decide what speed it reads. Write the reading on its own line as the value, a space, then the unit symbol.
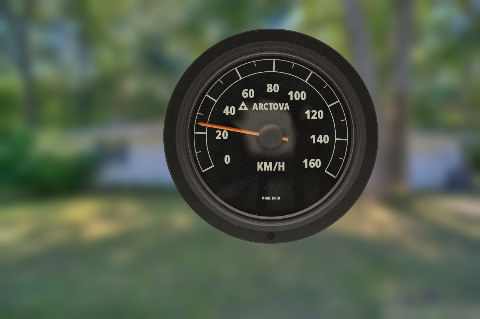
25 km/h
